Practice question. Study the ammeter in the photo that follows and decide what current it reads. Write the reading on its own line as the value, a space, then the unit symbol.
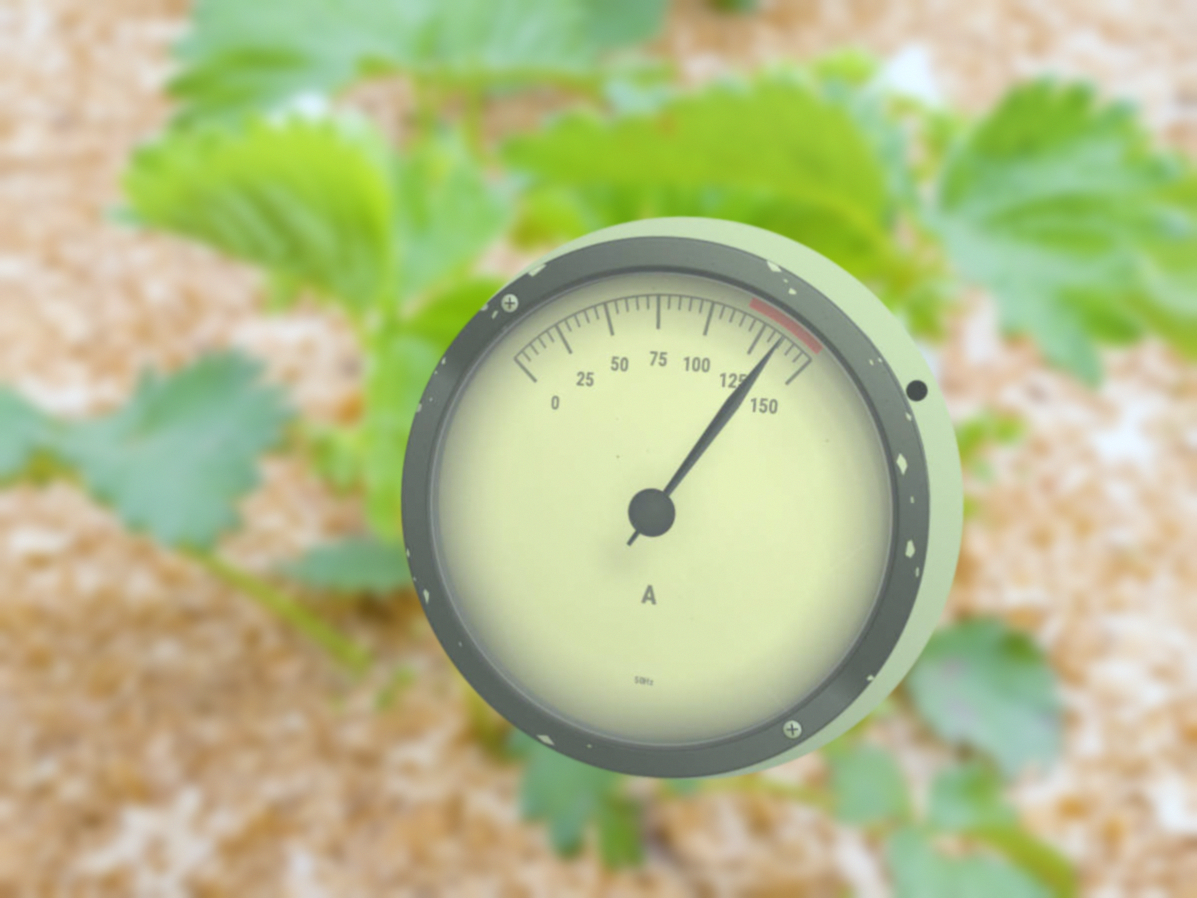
135 A
